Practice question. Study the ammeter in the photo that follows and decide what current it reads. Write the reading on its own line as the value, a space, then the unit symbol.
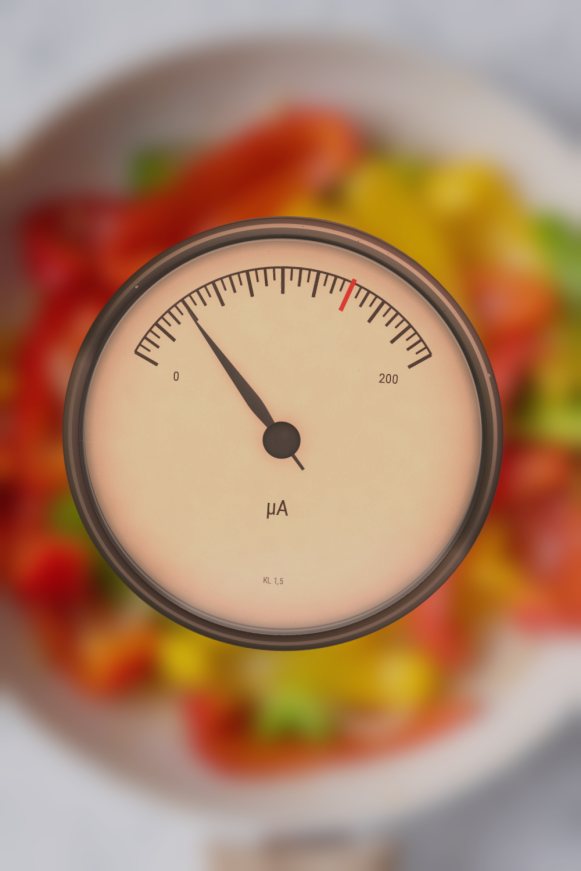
40 µA
